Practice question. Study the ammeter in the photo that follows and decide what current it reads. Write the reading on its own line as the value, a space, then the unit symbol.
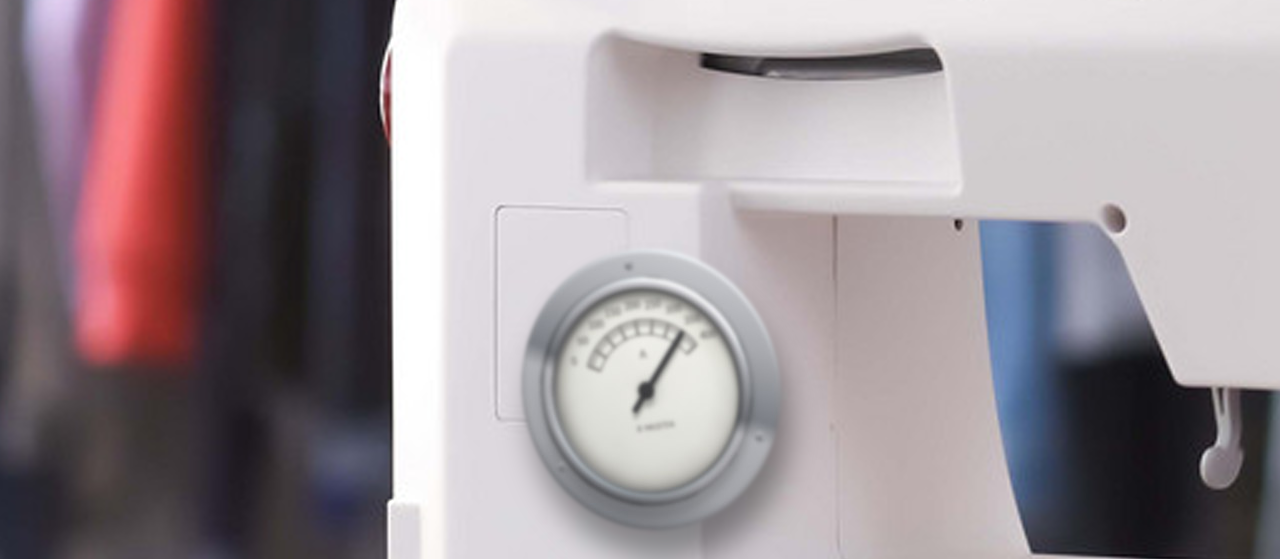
350 A
